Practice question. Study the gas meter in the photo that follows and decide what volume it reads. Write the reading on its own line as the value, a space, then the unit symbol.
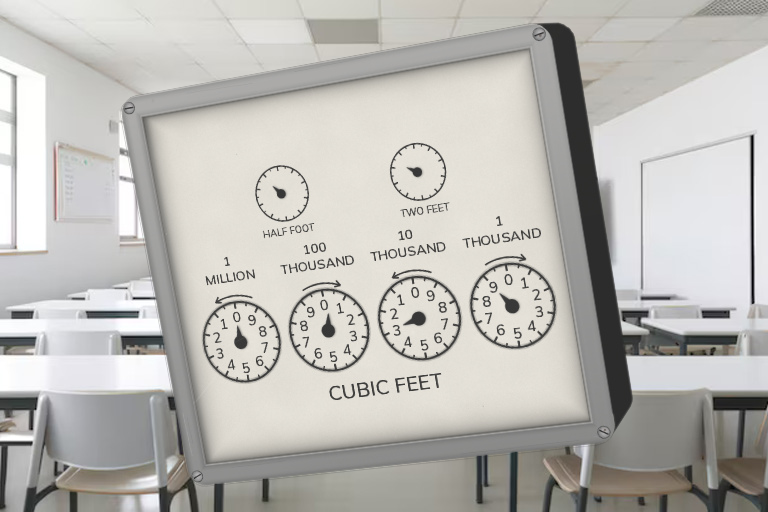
2900 ft³
